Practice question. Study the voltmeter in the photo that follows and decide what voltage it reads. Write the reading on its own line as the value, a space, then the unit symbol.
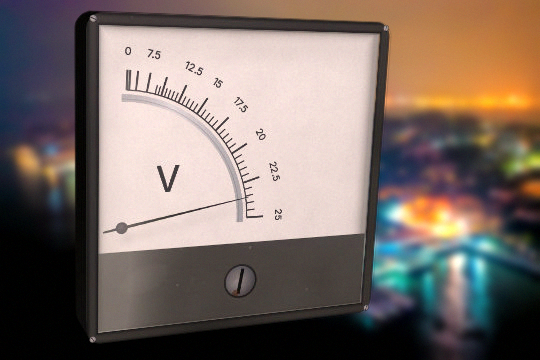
23.5 V
